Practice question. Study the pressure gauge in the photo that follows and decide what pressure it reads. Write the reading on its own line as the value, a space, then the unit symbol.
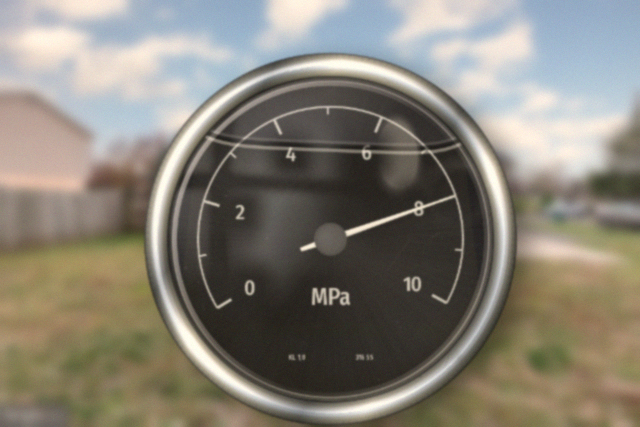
8 MPa
